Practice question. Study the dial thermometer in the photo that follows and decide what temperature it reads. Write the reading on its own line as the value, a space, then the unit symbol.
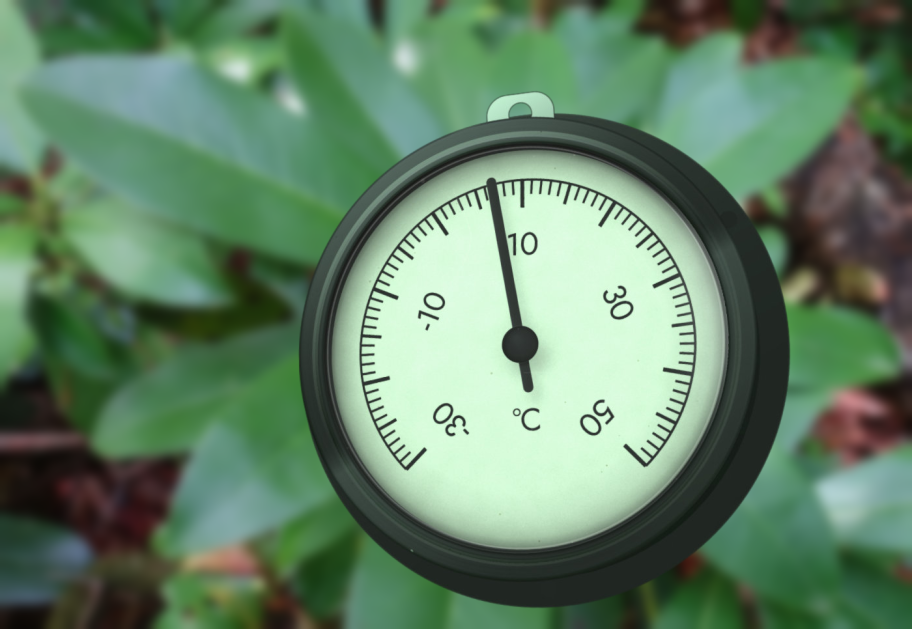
7 °C
